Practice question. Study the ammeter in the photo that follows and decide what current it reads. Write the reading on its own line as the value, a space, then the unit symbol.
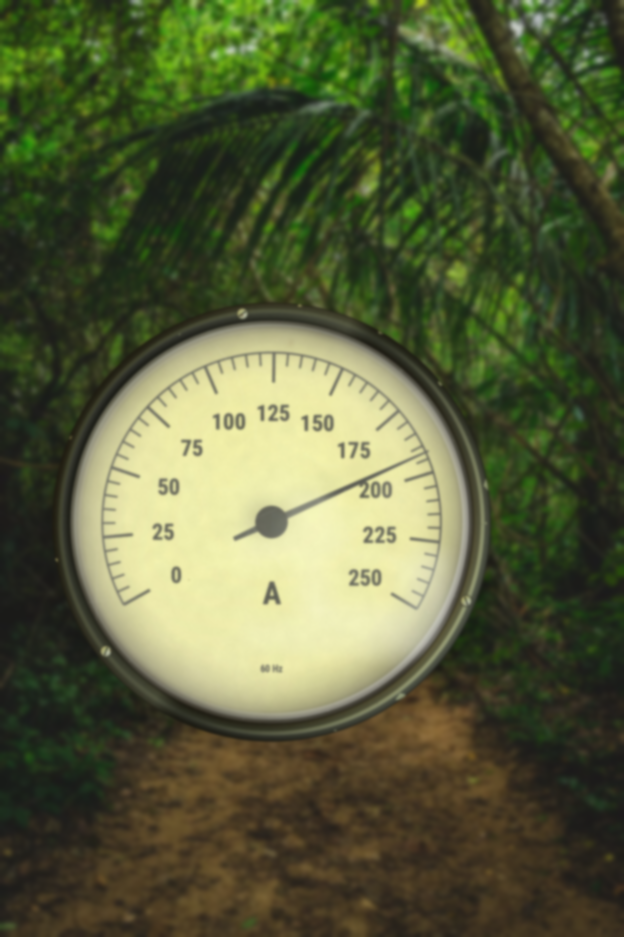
192.5 A
